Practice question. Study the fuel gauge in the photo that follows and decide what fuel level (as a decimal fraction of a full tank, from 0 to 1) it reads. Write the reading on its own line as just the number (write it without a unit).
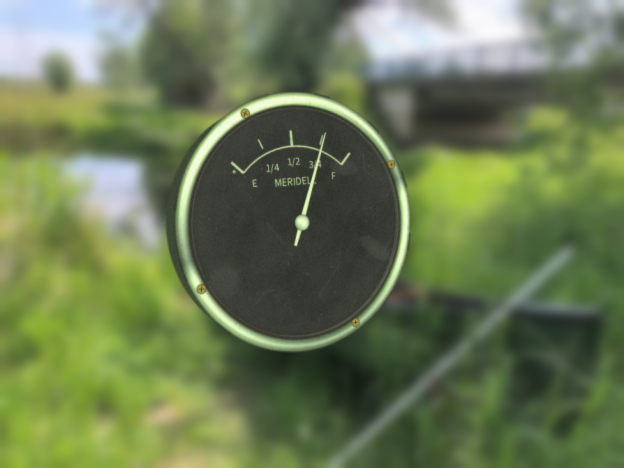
0.75
